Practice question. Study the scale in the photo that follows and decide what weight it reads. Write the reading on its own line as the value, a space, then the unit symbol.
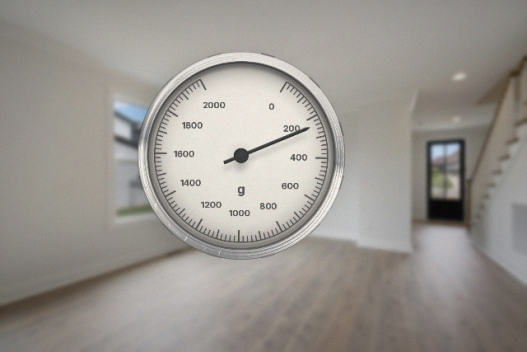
240 g
